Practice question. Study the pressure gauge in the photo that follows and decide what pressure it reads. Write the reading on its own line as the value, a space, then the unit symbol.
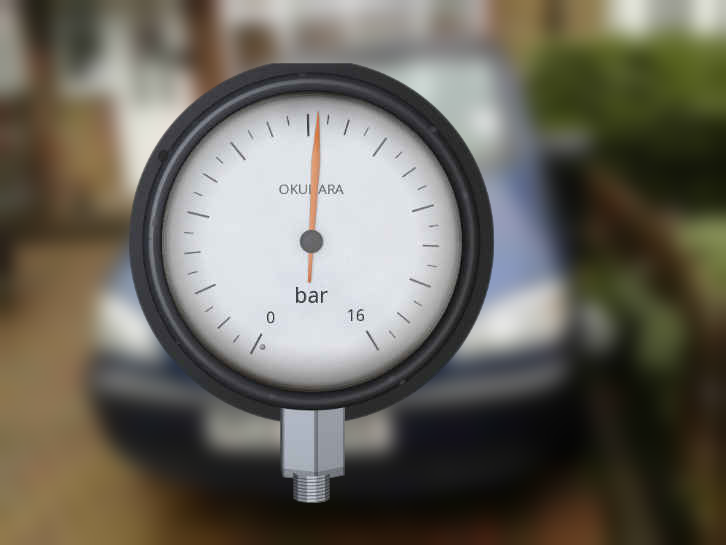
8.25 bar
